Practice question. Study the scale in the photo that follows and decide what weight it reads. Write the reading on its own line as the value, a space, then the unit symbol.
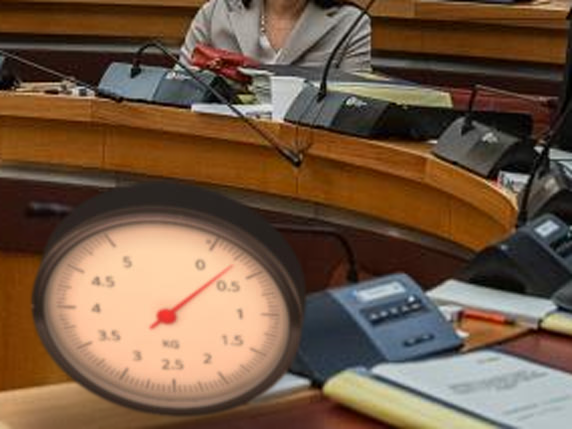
0.25 kg
